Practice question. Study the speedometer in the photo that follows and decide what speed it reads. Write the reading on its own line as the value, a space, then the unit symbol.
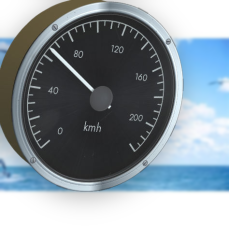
65 km/h
